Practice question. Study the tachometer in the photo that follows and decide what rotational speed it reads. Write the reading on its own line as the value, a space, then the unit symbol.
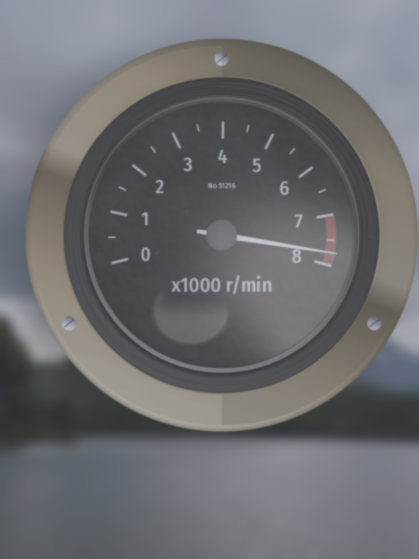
7750 rpm
